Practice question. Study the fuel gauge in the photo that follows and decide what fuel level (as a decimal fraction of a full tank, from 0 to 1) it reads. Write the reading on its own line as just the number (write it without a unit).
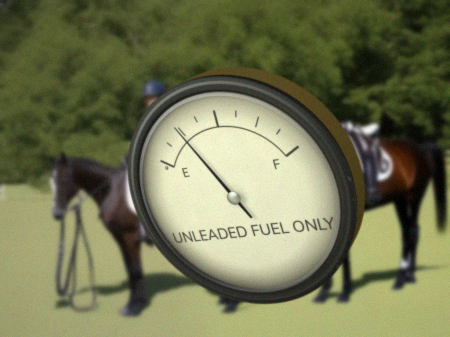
0.25
